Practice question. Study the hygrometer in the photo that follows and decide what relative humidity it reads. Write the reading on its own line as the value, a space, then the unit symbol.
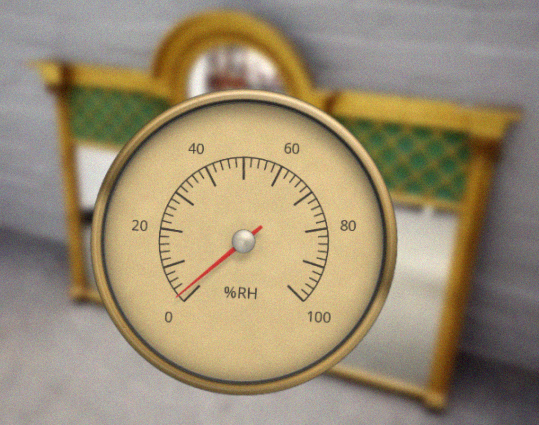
2 %
